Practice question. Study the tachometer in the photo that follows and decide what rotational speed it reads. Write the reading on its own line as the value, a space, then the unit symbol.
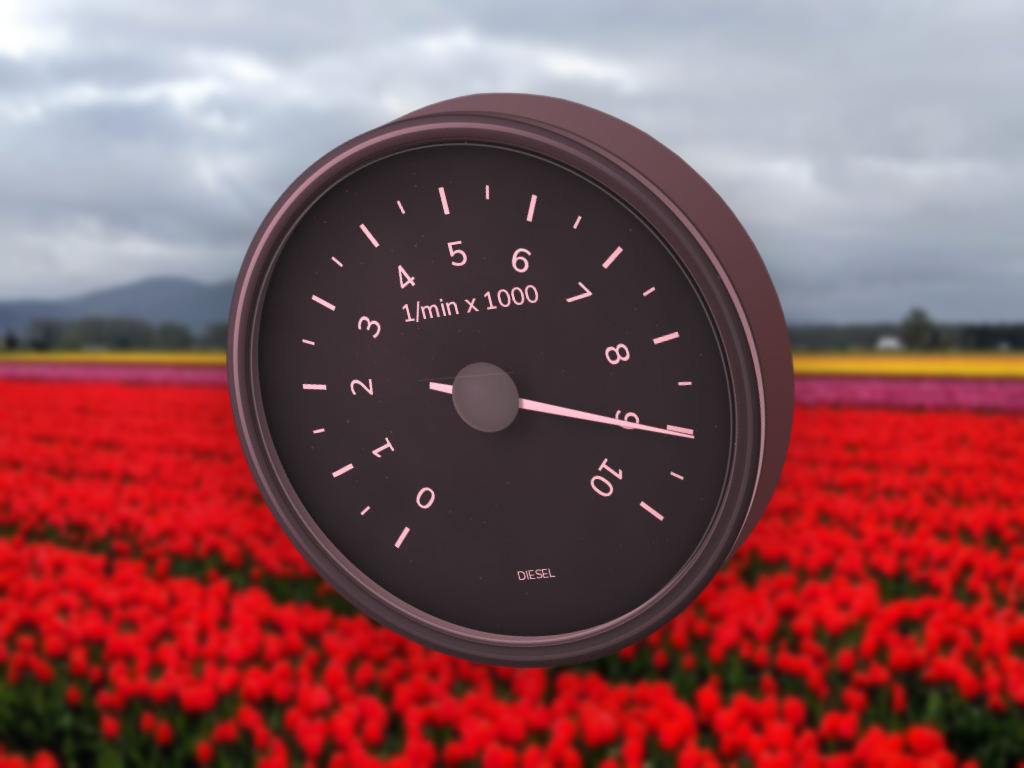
9000 rpm
